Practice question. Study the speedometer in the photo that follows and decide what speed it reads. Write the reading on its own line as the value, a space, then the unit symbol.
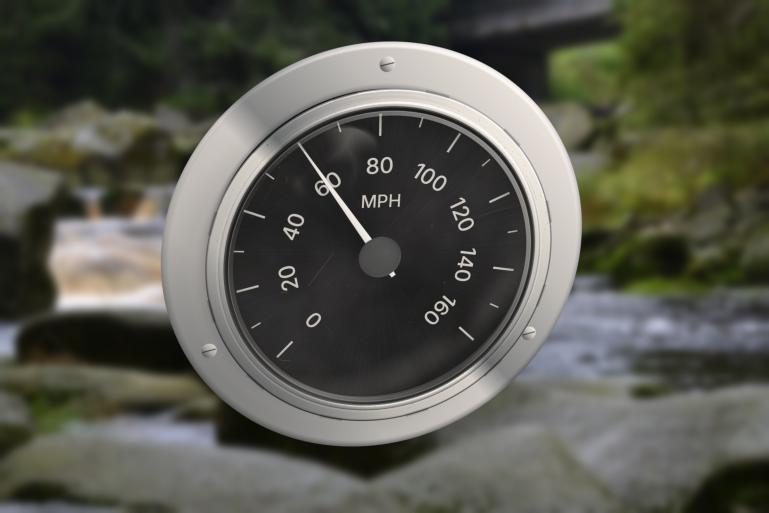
60 mph
